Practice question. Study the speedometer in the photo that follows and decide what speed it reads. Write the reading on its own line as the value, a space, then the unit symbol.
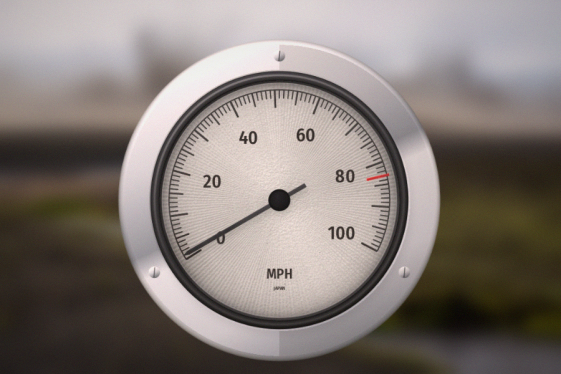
1 mph
